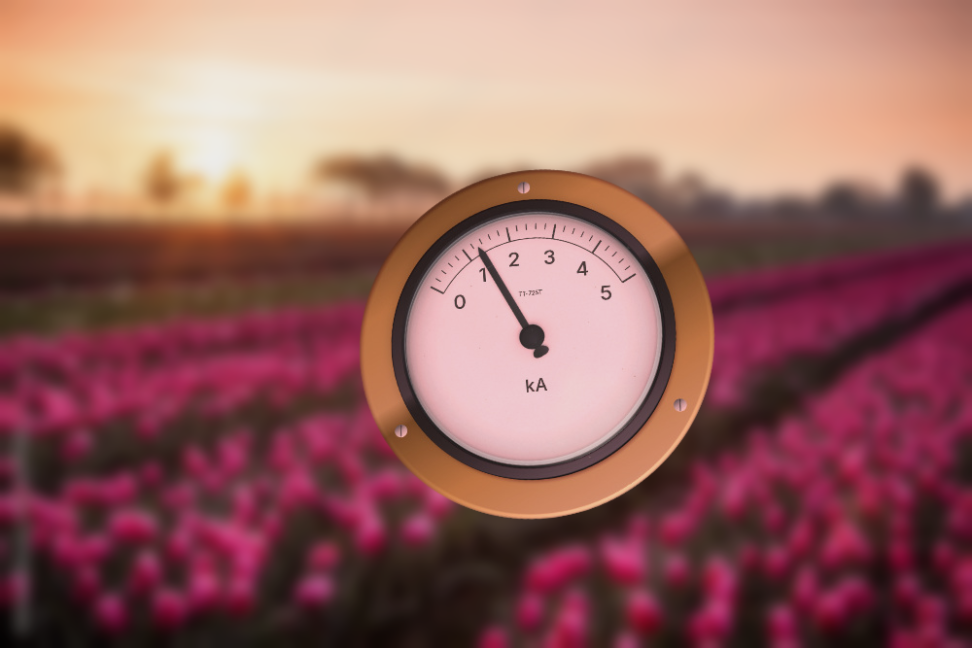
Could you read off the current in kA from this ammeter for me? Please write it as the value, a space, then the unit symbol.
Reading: 1.3 kA
